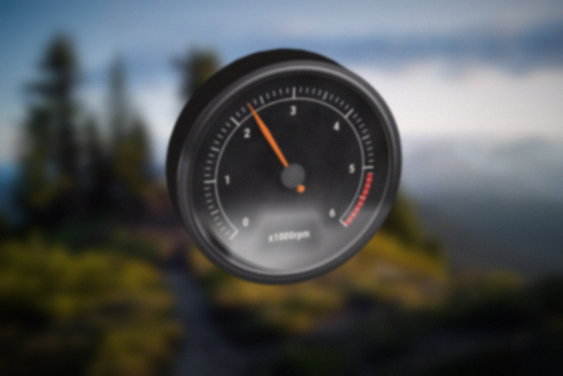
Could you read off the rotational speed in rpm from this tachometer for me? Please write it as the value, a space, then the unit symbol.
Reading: 2300 rpm
